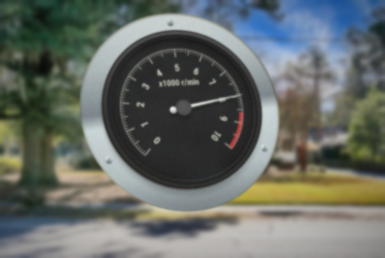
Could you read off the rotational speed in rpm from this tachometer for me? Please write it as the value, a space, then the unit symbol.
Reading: 8000 rpm
